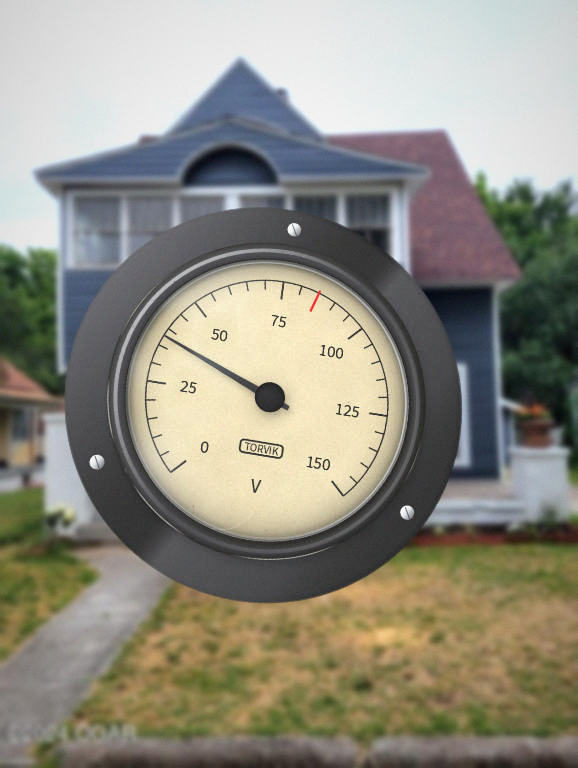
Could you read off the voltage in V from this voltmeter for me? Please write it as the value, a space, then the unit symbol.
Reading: 37.5 V
